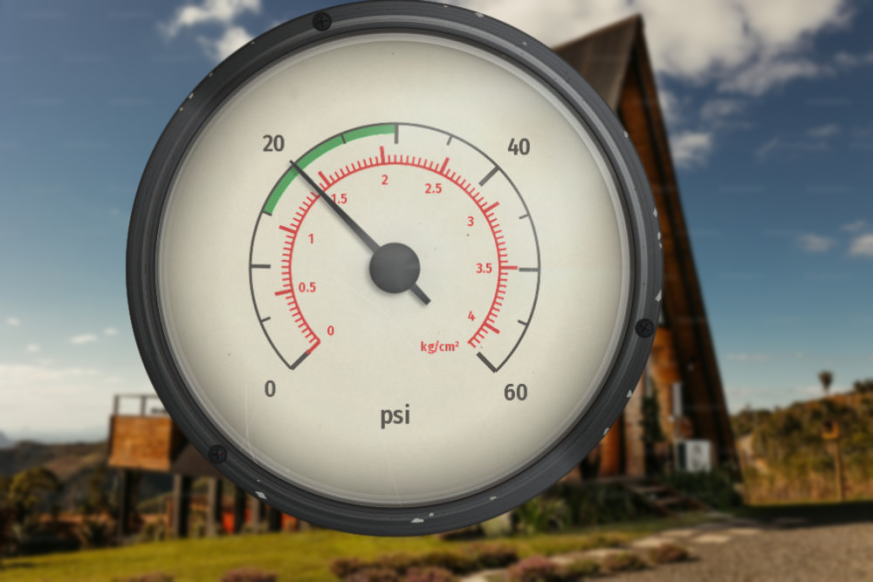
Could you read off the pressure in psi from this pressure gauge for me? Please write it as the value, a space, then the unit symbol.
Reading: 20 psi
